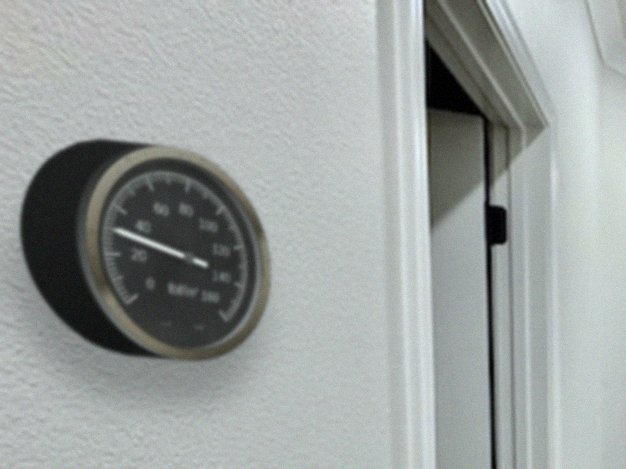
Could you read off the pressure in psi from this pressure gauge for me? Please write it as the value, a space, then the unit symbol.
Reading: 30 psi
